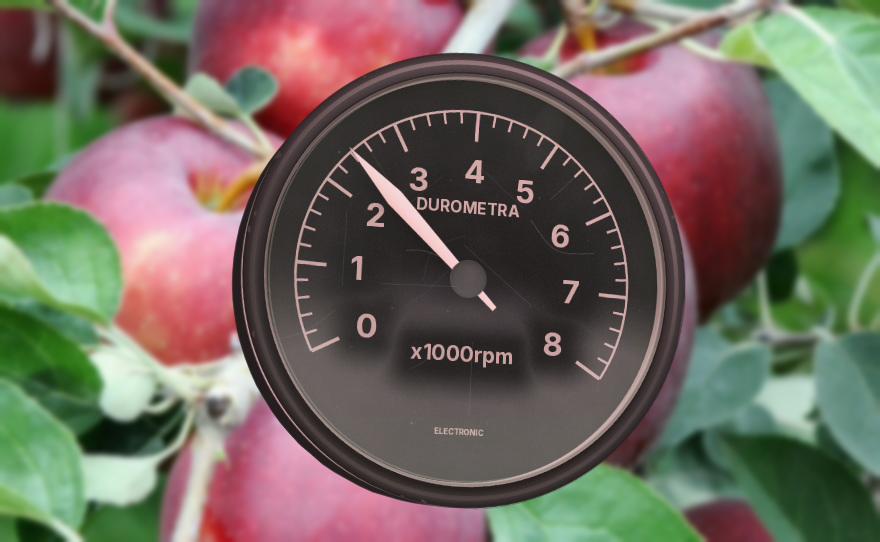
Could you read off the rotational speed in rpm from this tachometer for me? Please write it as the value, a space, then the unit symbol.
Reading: 2400 rpm
